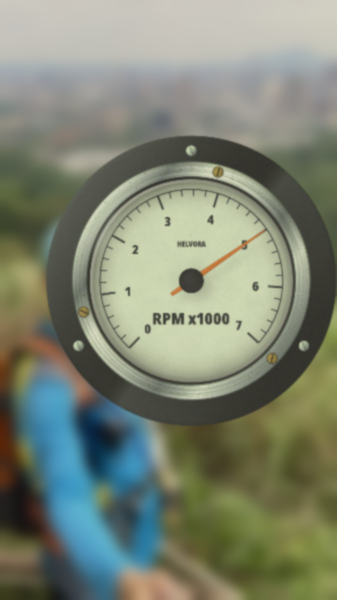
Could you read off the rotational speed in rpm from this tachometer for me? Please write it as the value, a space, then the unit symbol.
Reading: 5000 rpm
